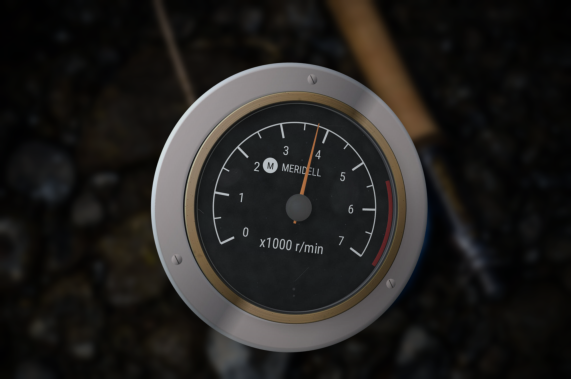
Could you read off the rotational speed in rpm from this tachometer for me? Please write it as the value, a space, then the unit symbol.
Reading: 3750 rpm
